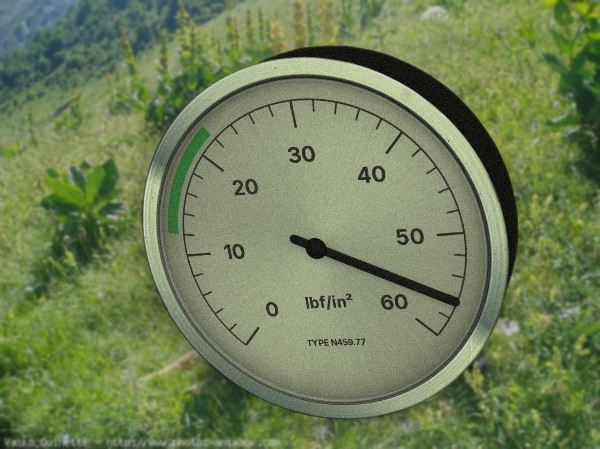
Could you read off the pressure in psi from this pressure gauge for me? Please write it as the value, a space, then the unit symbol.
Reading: 56 psi
